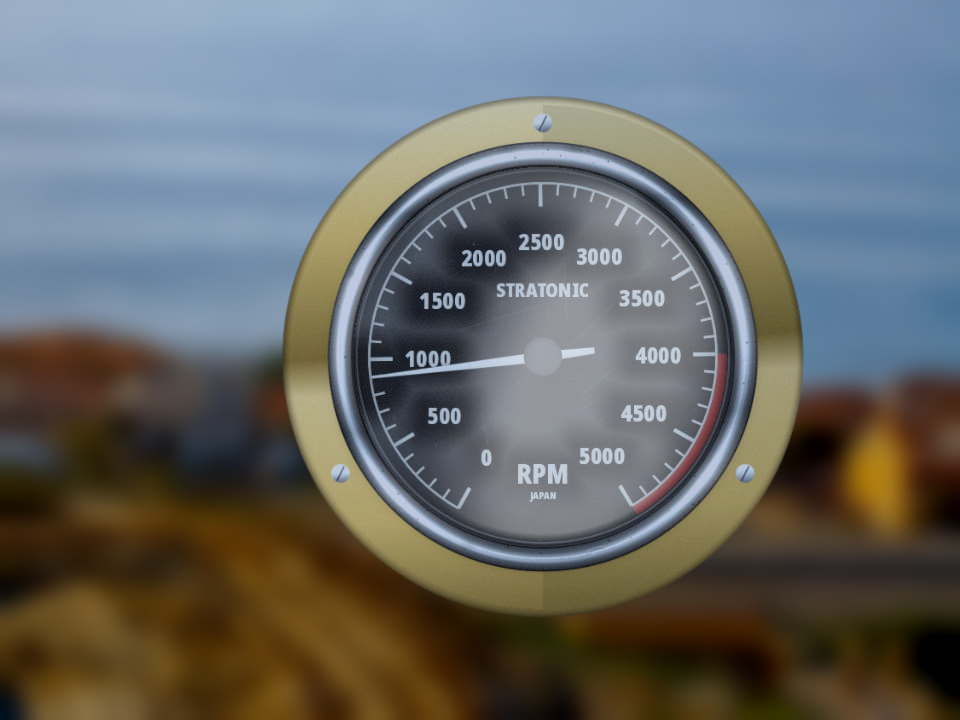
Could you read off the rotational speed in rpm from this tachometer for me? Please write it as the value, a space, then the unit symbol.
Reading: 900 rpm
